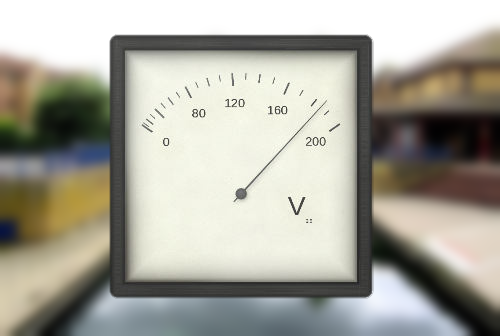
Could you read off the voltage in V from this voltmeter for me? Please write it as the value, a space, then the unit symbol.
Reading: 185 V
